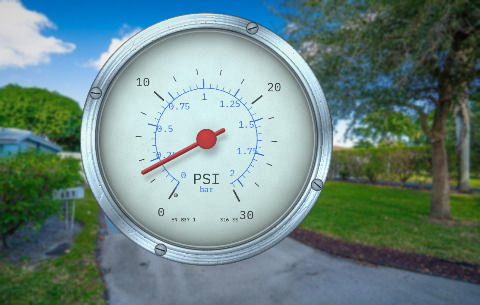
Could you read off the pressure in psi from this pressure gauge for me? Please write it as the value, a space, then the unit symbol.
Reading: 3 psi
